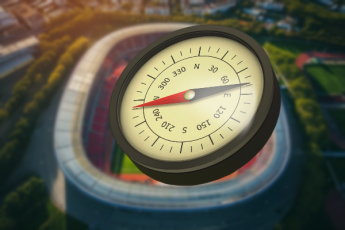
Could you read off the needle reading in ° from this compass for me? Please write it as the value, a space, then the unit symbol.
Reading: 260 °
